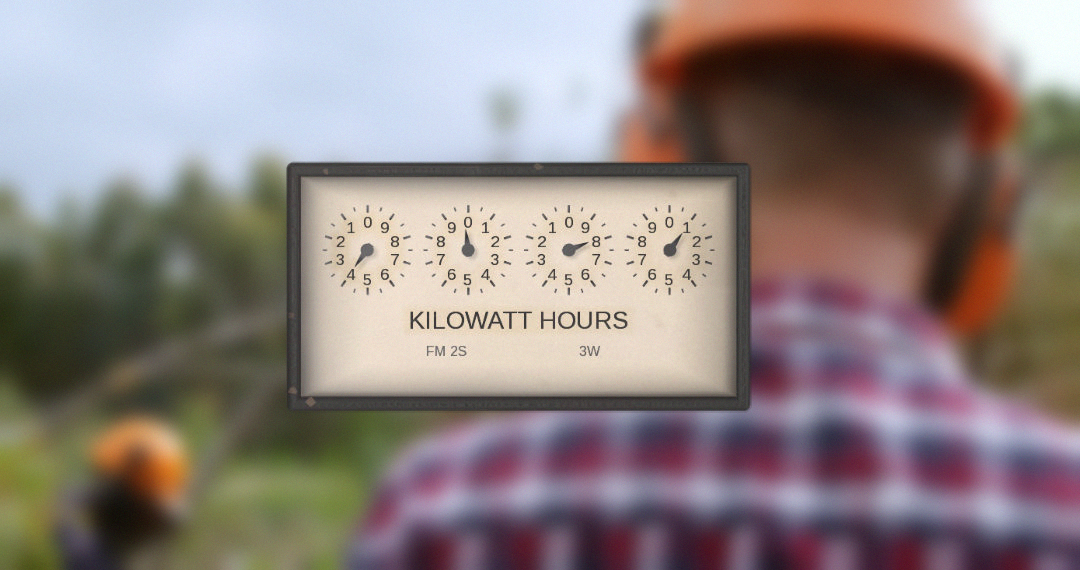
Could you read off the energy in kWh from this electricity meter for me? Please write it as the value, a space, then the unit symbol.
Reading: 3981 kWh
